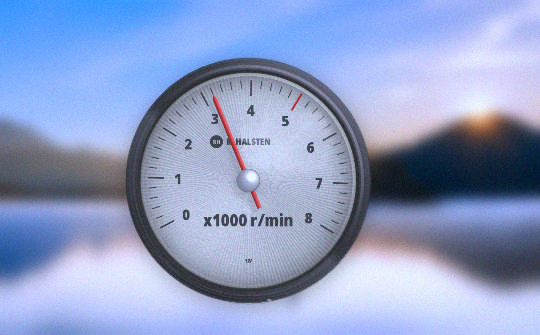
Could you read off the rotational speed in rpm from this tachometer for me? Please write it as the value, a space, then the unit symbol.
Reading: 3200 rpm
